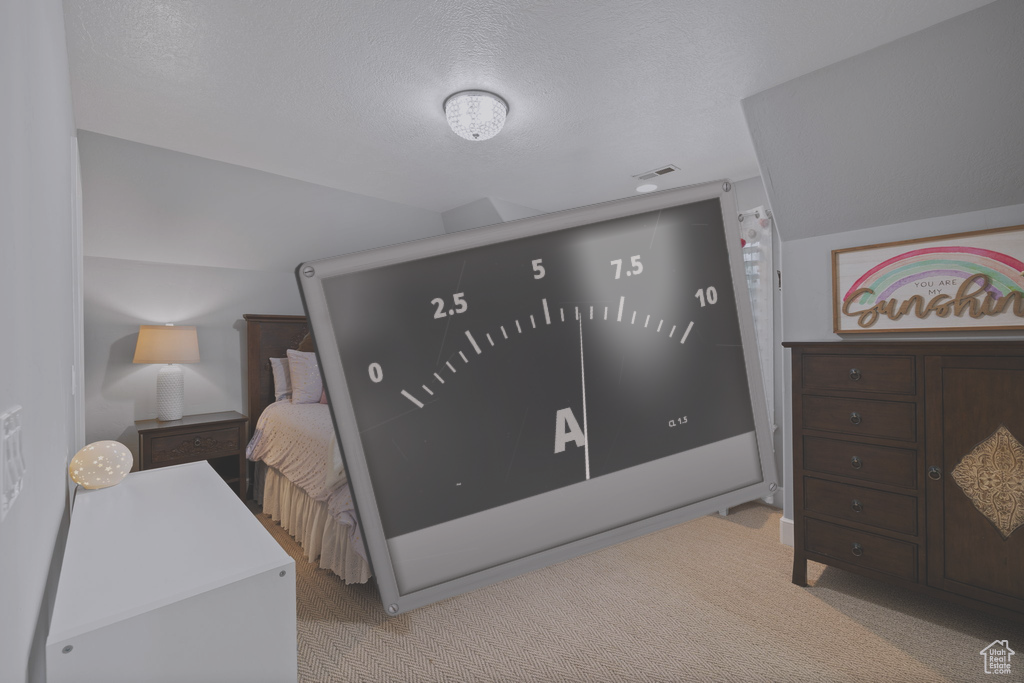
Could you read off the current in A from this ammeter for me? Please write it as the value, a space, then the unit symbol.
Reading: 6 A
